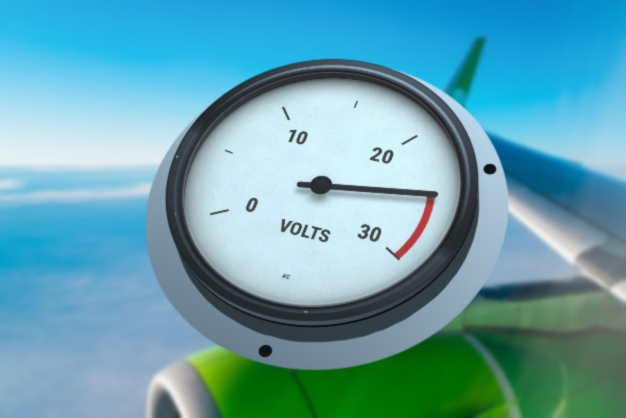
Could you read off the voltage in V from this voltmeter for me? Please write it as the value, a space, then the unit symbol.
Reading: 25 V
